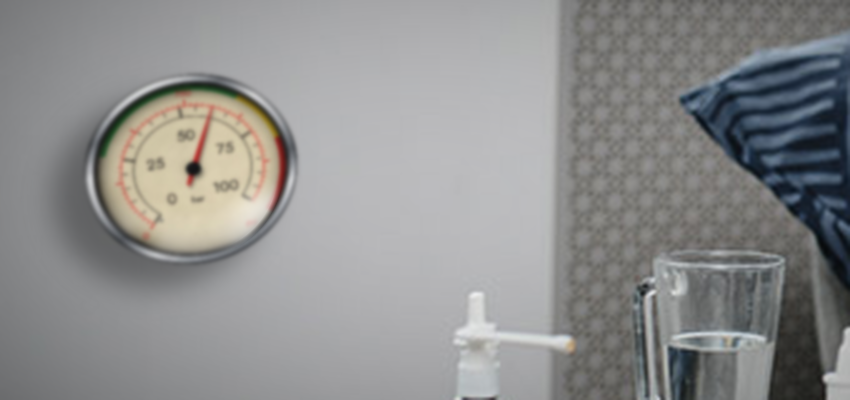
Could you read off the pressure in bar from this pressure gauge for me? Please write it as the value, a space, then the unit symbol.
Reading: 60 bar
